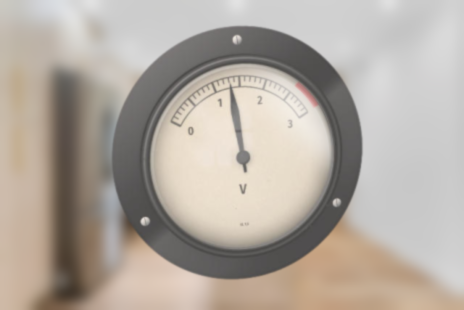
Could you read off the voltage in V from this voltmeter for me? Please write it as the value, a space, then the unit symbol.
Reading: 1.3 V
